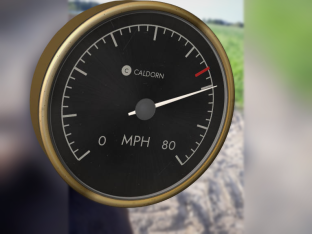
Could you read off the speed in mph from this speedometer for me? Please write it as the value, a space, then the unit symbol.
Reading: 60 mph
